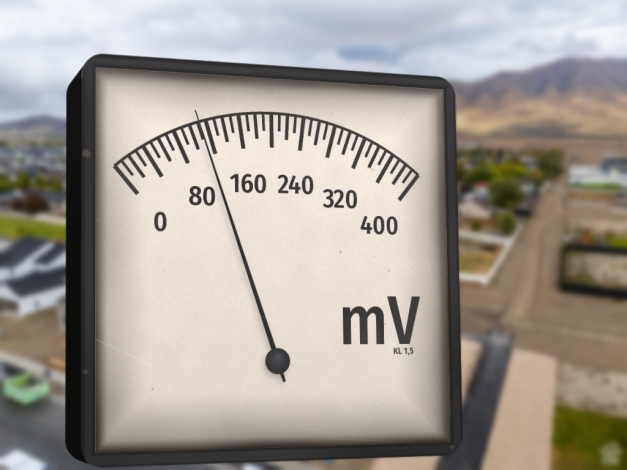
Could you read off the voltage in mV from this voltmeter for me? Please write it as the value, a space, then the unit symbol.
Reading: 110 mV
